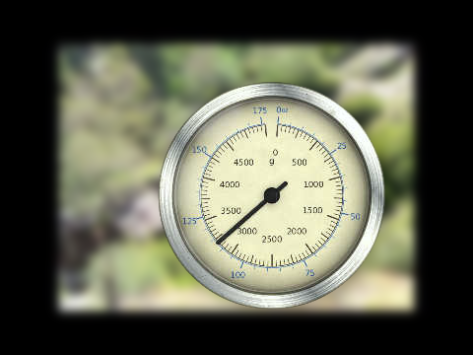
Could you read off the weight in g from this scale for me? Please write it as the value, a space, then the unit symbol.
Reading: 3200 g
